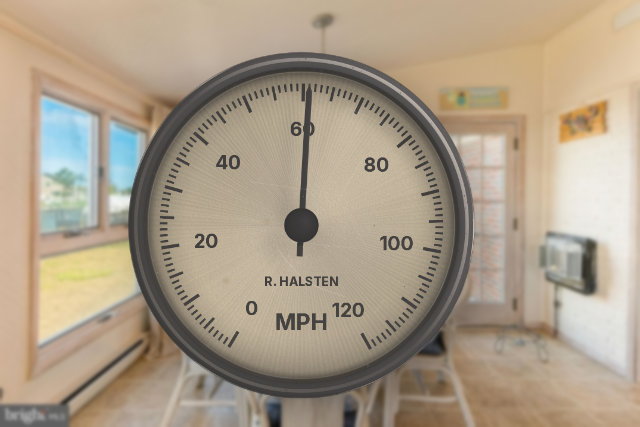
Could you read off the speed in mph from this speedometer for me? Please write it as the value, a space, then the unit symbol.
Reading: 61 mph
